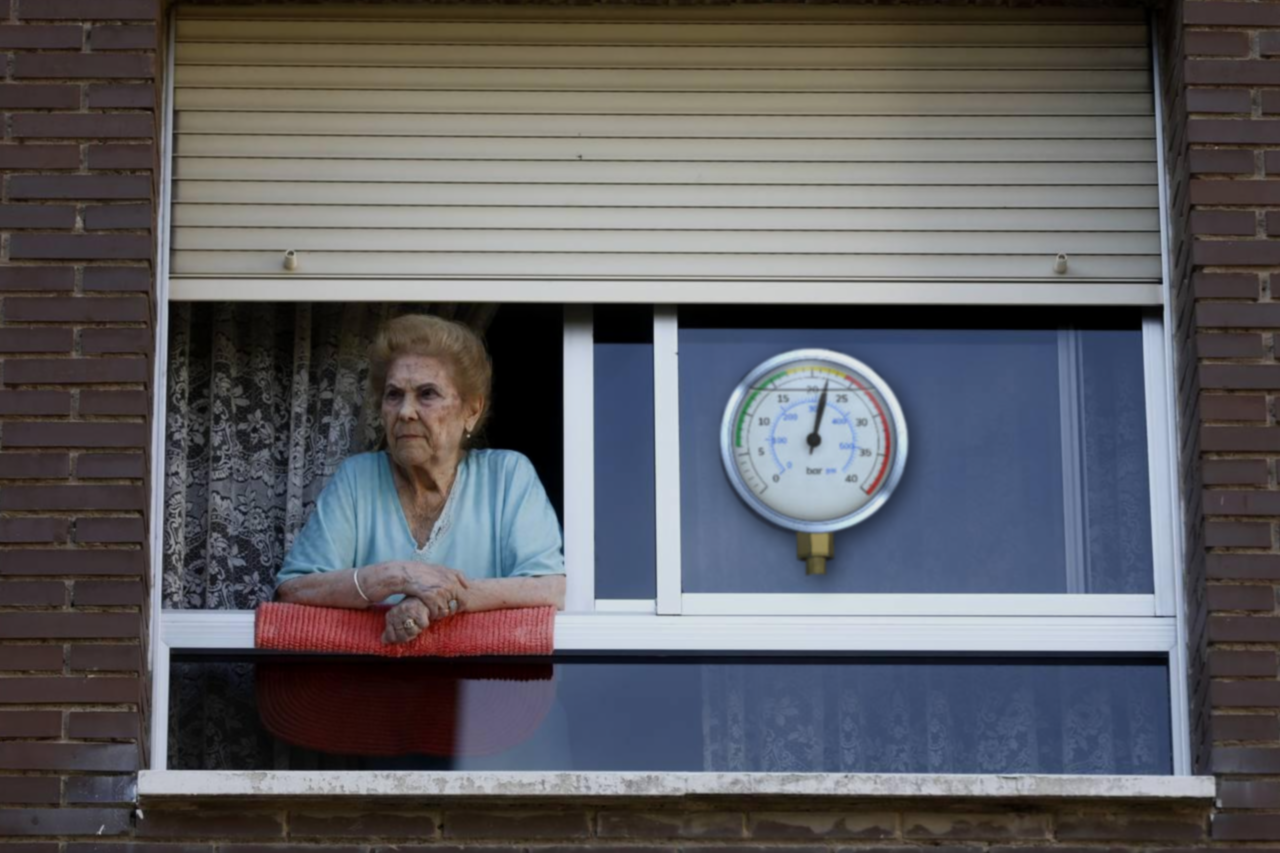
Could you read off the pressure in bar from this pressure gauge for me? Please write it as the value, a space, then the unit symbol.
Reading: 22 bar
